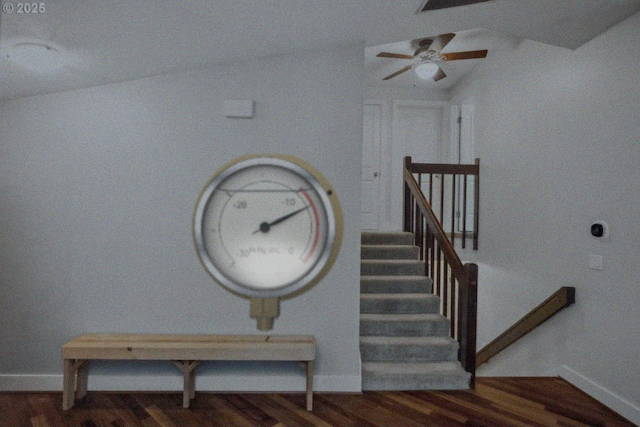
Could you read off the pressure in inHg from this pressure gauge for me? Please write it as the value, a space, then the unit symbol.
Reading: -7.5 inHg
